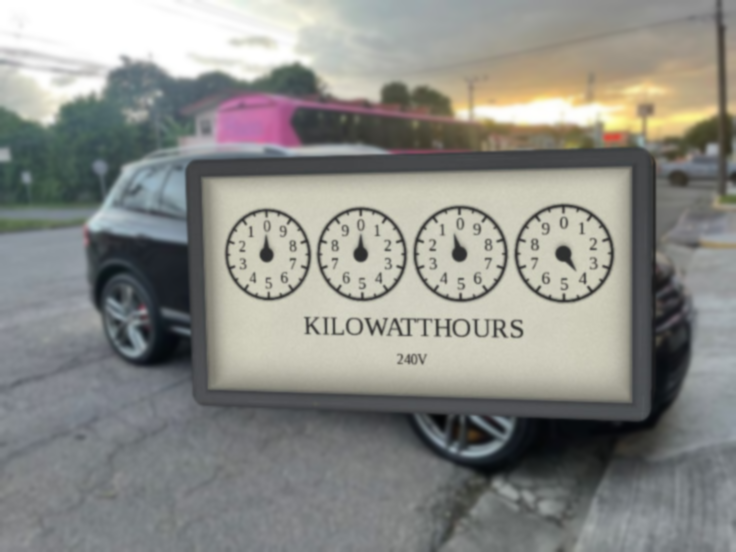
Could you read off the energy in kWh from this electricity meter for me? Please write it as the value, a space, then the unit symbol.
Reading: 4 kWh
